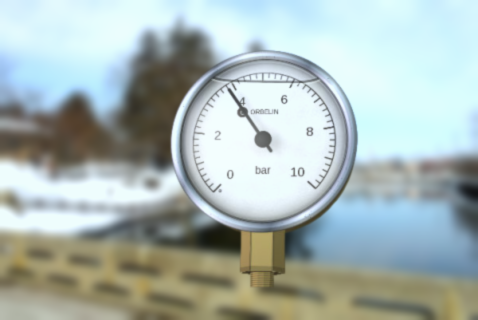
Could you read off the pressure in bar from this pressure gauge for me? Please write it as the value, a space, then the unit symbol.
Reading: 3.8 bar
